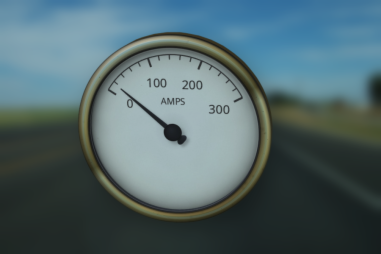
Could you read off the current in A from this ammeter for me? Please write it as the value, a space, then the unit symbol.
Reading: 20 A
